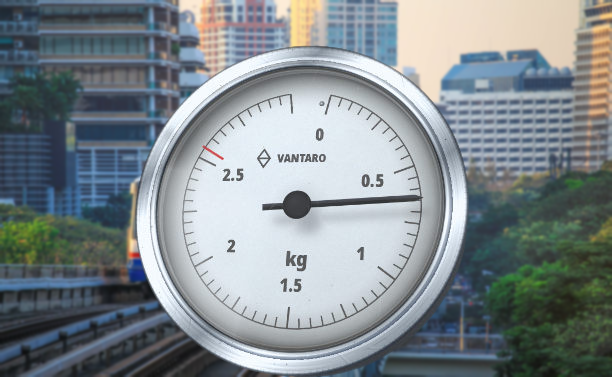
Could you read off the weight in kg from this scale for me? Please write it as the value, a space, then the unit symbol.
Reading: 0.65 kg
